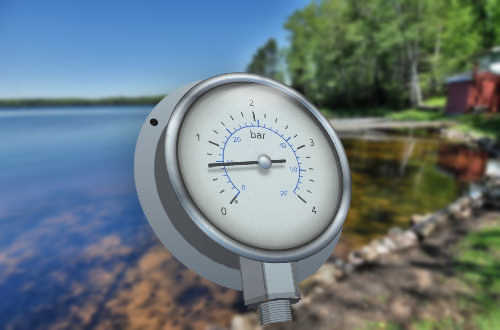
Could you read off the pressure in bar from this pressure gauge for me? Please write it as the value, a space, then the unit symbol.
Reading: 0.6 bar
